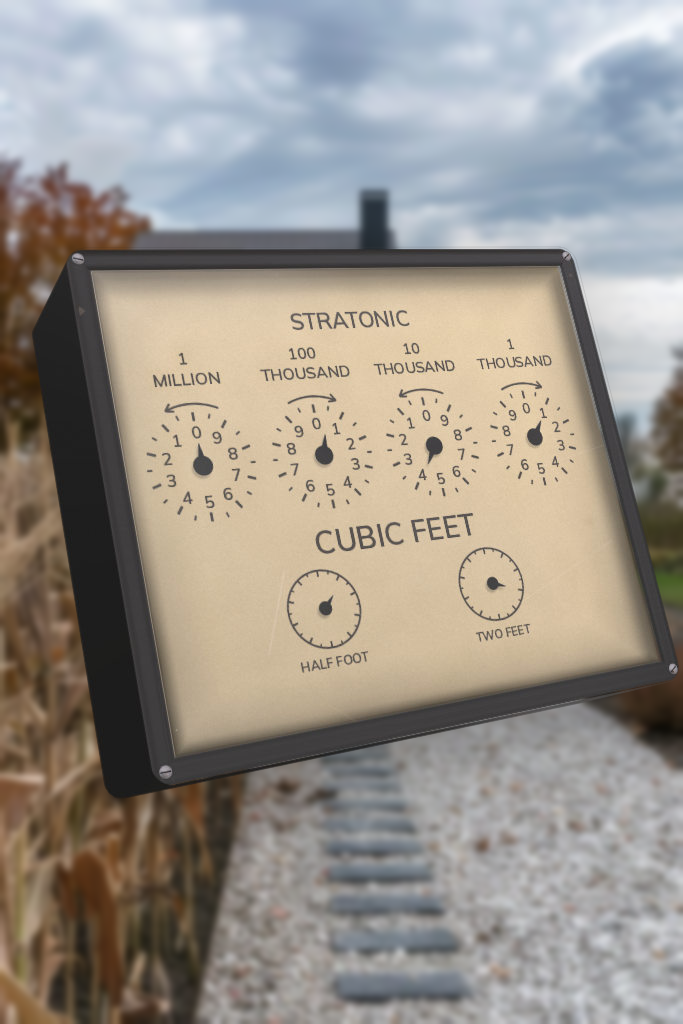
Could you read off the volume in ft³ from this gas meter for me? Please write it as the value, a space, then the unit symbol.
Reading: 4100 ft³
